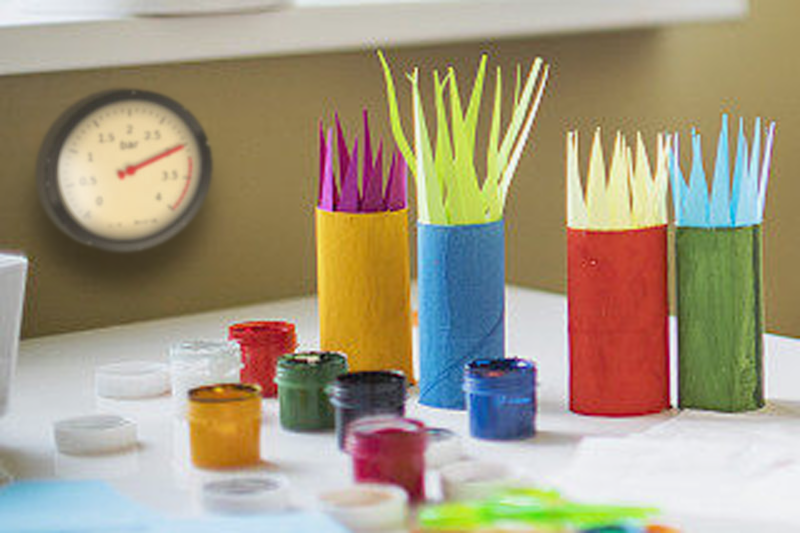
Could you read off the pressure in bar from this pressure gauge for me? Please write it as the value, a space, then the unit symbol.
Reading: 3 bar
